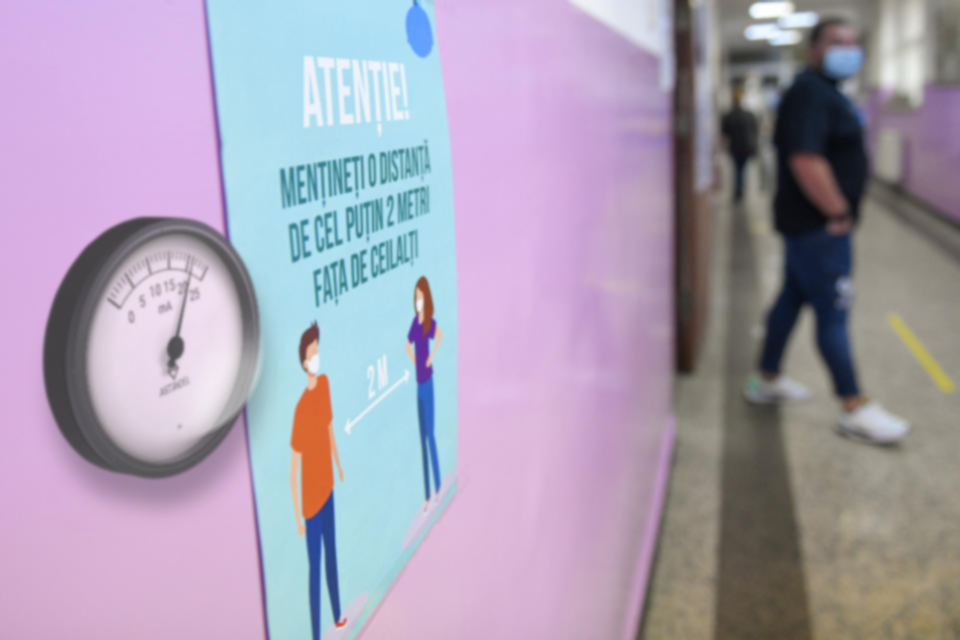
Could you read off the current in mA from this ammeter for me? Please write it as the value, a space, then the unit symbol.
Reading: 20 mA
